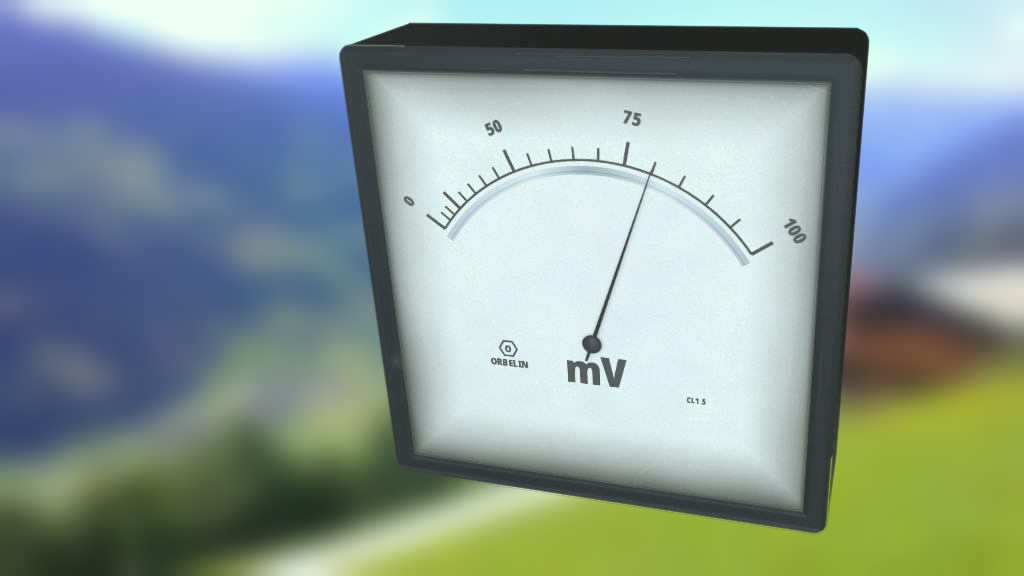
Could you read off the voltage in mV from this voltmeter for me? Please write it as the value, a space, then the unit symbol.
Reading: 80 mV
